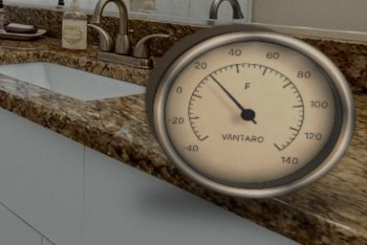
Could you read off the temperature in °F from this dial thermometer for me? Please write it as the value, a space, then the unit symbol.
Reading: 20 °F
